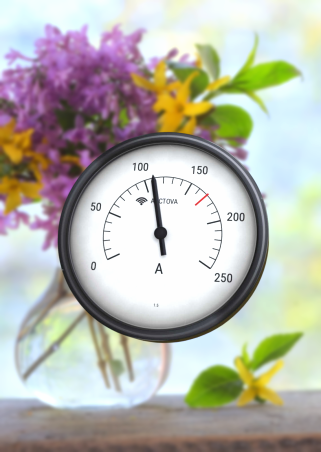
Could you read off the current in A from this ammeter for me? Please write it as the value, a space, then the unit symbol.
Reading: 110 A
